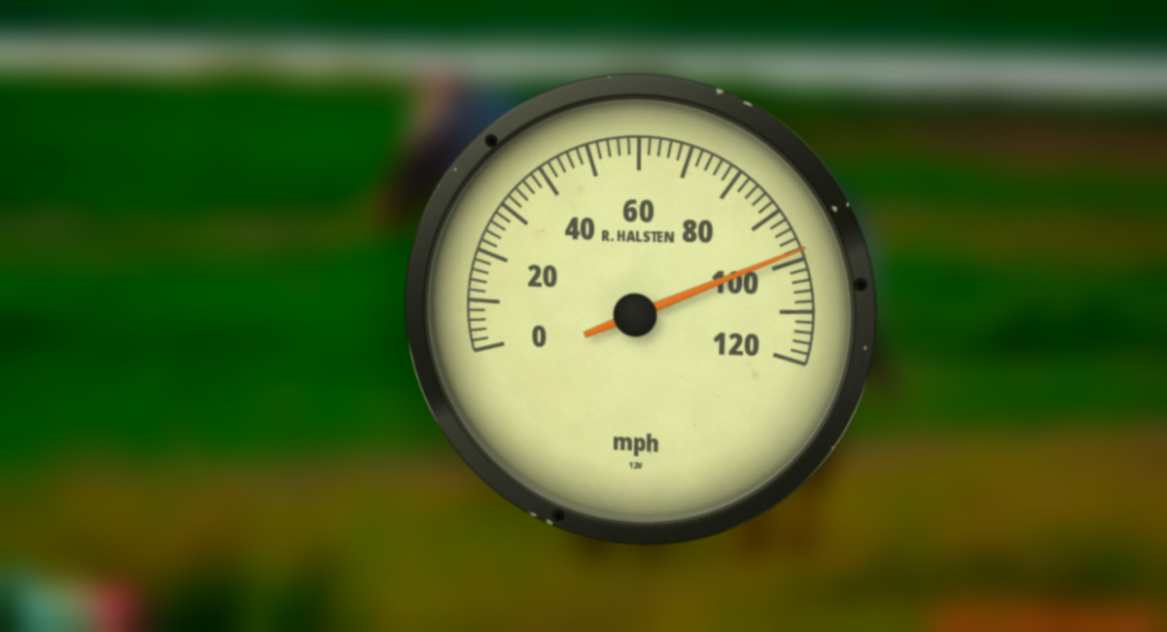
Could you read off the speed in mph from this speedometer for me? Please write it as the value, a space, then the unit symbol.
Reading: 98 mph
